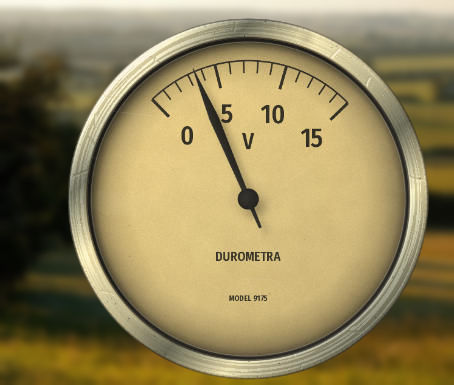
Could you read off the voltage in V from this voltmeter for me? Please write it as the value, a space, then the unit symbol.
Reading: 3.5 V
